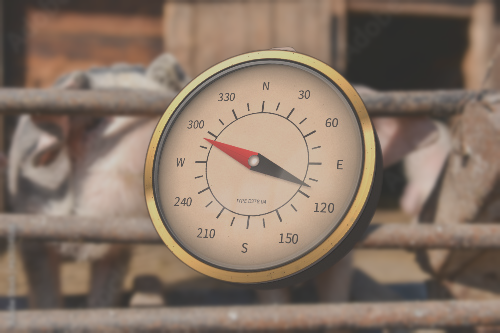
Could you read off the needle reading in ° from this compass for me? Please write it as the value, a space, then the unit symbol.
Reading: 292.5 °
